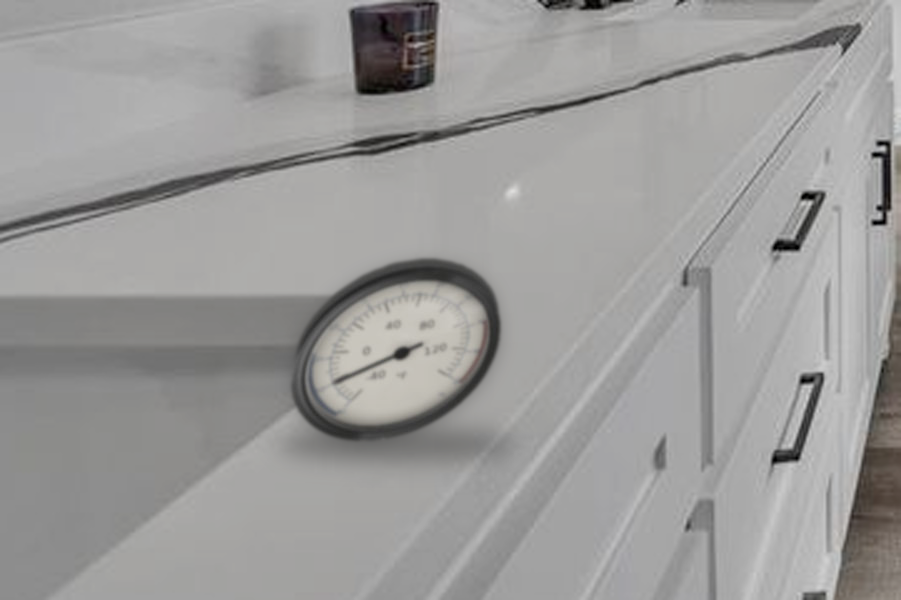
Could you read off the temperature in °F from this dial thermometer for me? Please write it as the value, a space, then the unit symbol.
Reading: -20 °F
